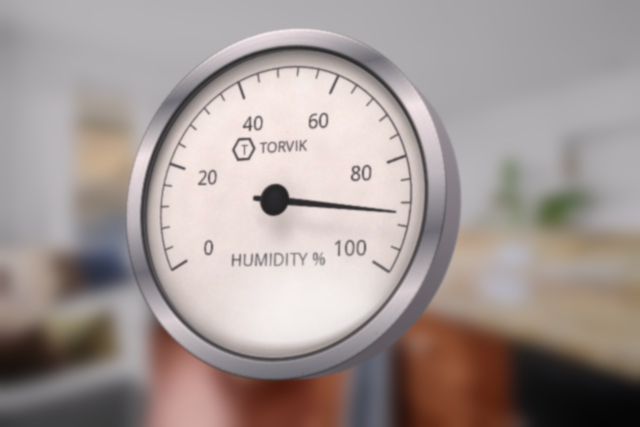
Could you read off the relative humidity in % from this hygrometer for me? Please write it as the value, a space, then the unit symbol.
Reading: 90 %
